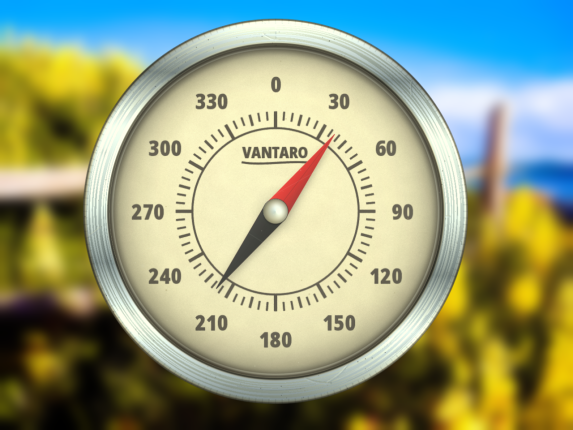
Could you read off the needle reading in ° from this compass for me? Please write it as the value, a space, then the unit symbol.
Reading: 37.5 °
